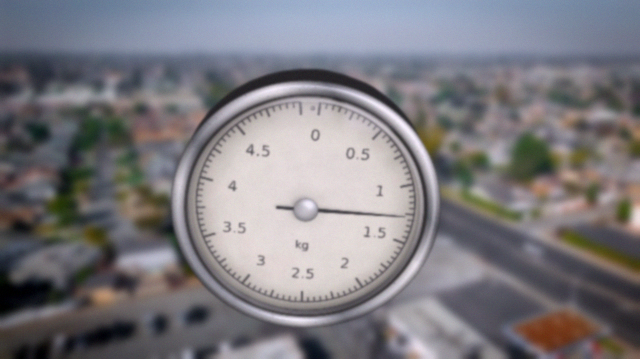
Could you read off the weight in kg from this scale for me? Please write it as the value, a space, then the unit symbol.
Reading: 1.25 kg
